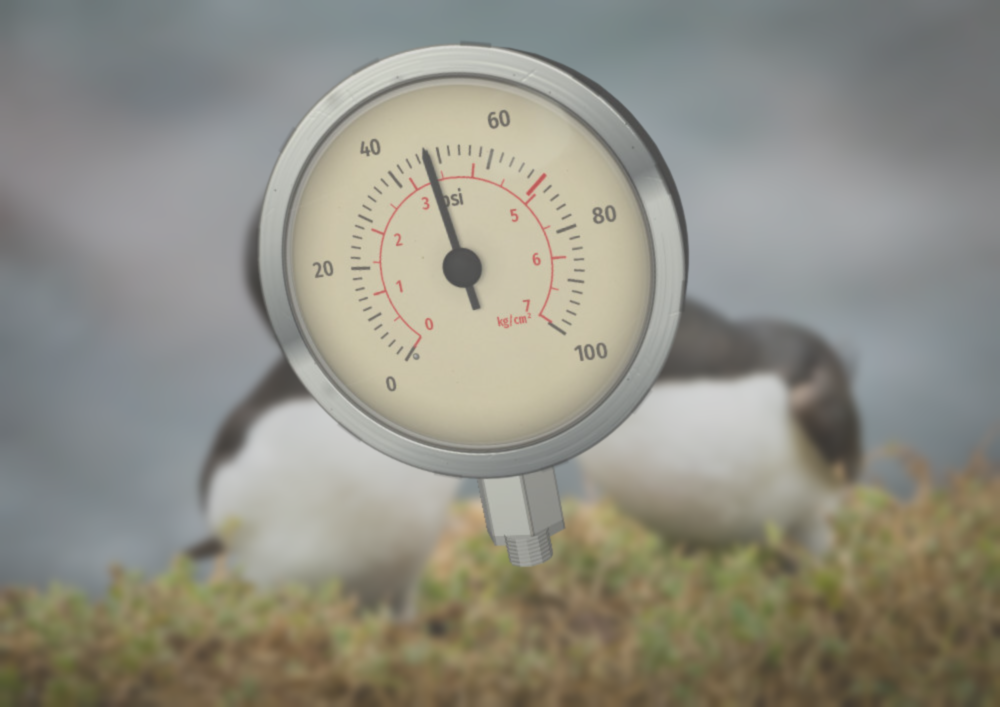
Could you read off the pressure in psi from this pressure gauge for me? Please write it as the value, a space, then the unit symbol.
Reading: 48 psi
